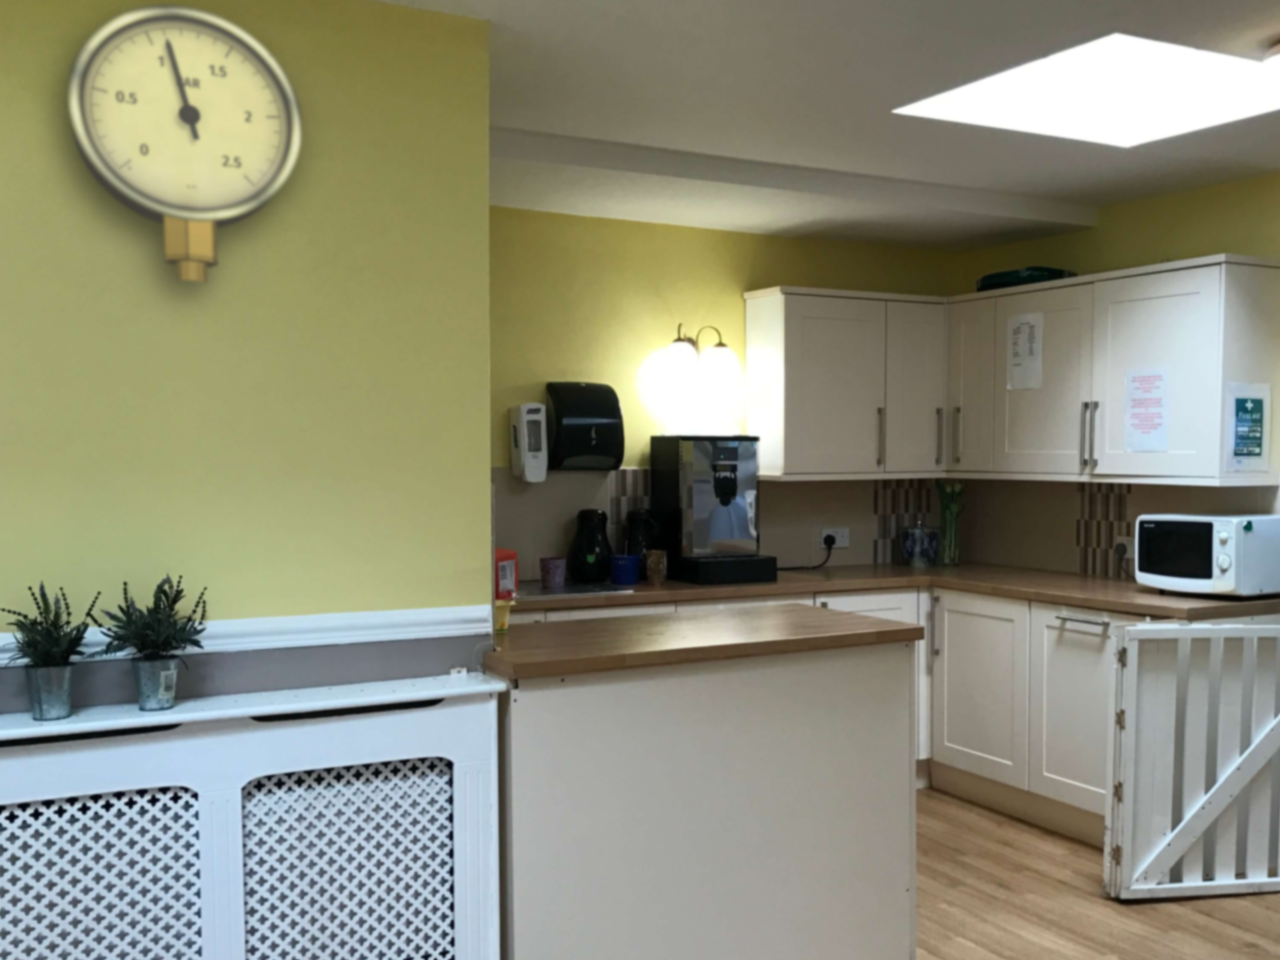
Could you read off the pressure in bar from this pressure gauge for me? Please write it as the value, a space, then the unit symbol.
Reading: 1.1 bar
